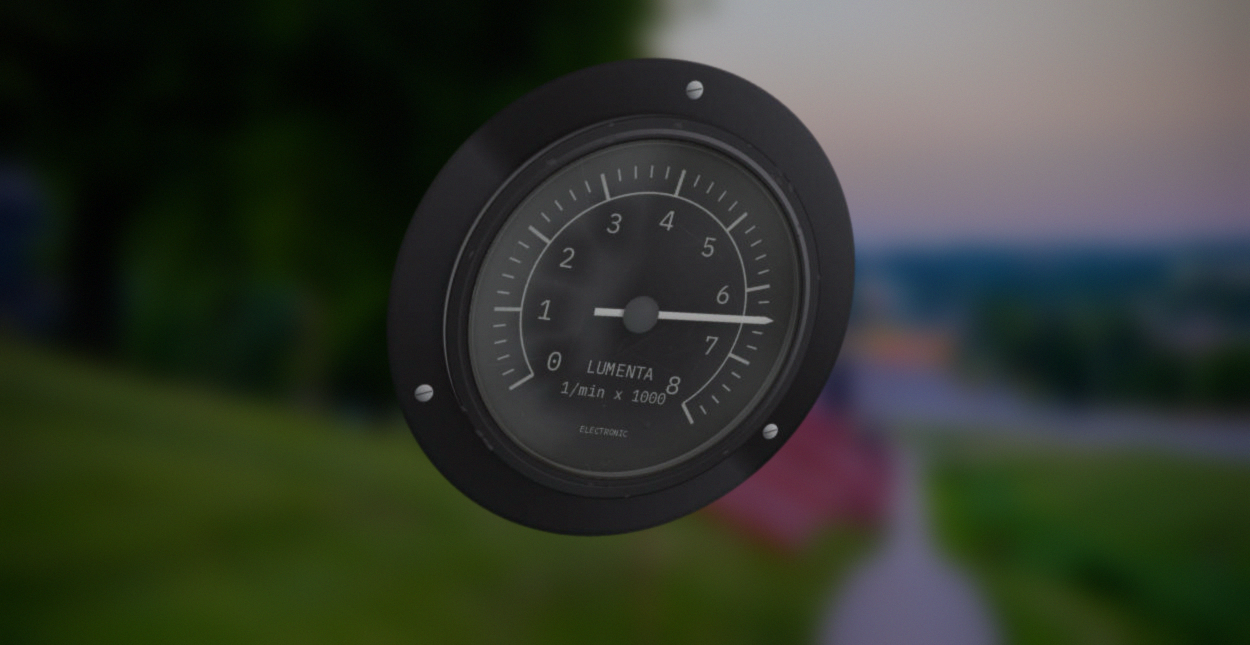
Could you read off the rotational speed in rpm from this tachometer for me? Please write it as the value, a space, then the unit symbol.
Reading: 6400 rpm
